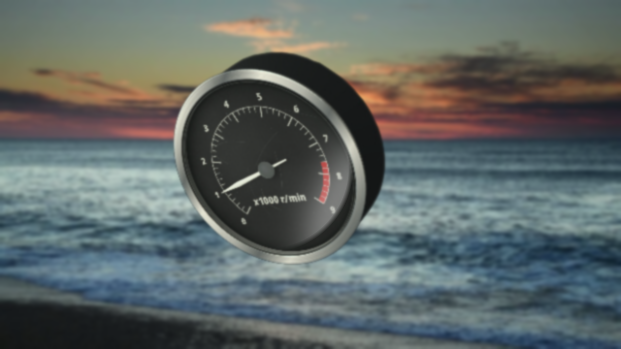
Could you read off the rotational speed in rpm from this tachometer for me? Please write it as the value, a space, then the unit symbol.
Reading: 1000 rpm
